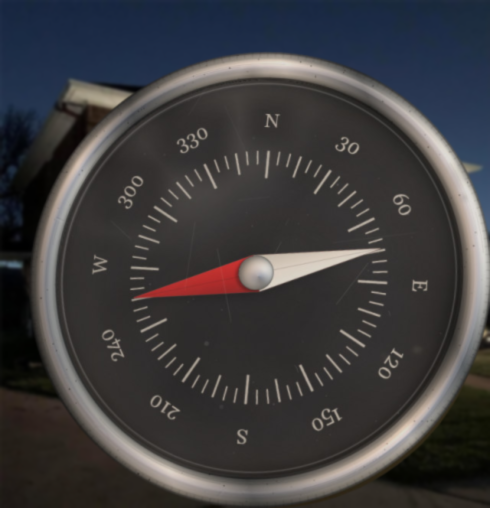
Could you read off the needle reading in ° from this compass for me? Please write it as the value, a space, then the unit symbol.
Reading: 255 °
